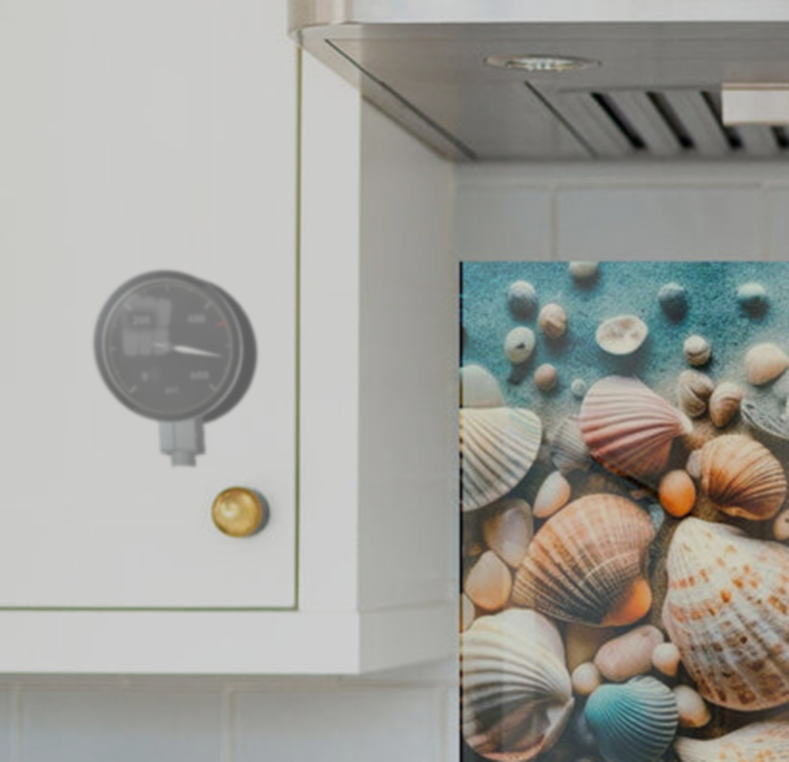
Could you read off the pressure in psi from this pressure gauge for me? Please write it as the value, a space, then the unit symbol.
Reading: 525 psi
